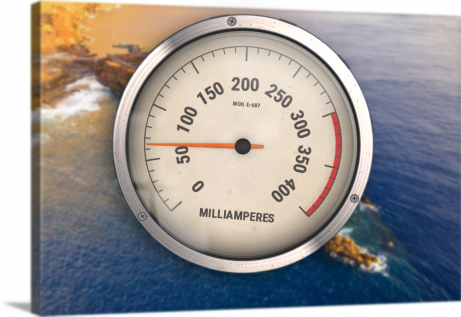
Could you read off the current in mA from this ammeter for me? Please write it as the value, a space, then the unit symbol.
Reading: 65 mA
